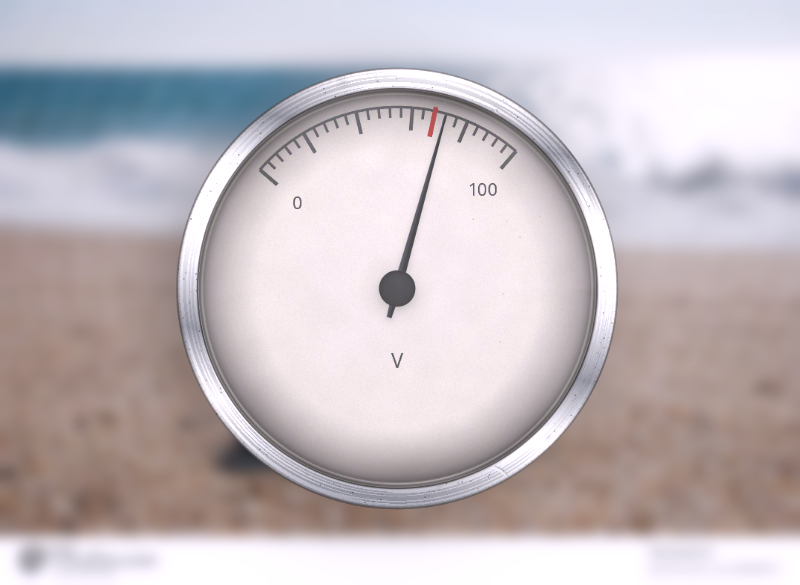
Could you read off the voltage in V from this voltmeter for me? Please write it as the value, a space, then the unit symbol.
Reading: 72 V
